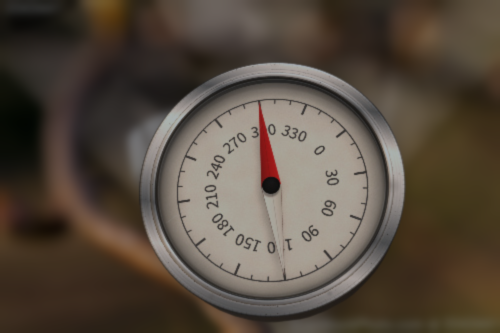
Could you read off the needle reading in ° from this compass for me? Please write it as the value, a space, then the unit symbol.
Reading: 300 °
